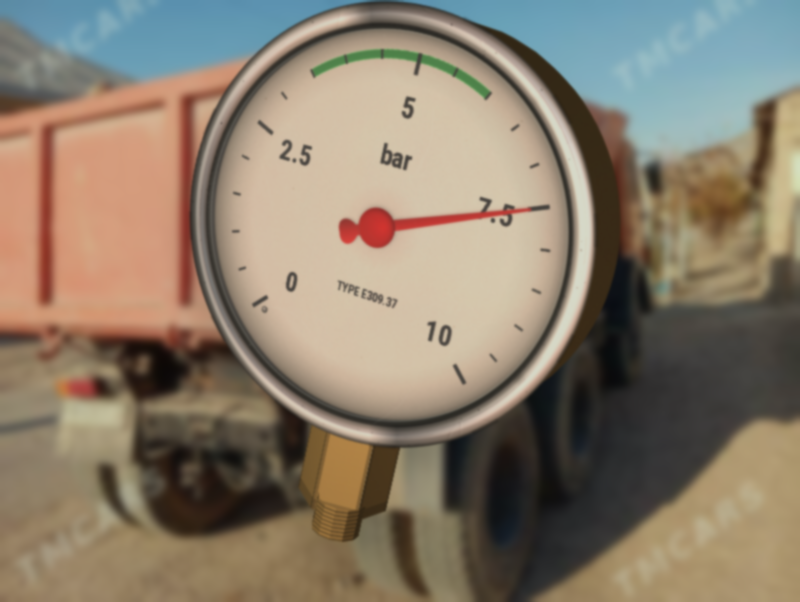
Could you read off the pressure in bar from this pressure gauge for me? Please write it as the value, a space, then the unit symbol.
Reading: 7.5 bar
